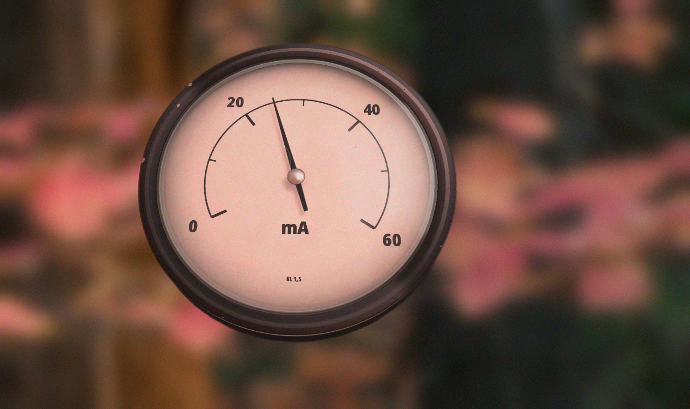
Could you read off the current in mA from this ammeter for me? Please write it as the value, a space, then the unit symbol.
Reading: 25 mA
